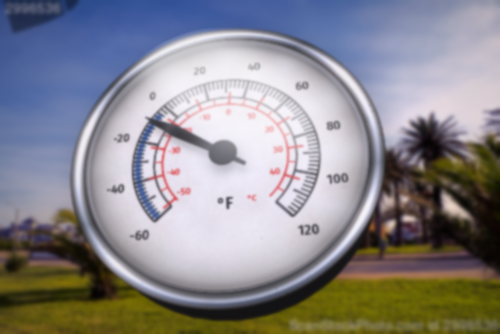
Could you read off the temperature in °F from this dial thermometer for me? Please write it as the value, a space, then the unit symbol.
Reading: -10 °F
